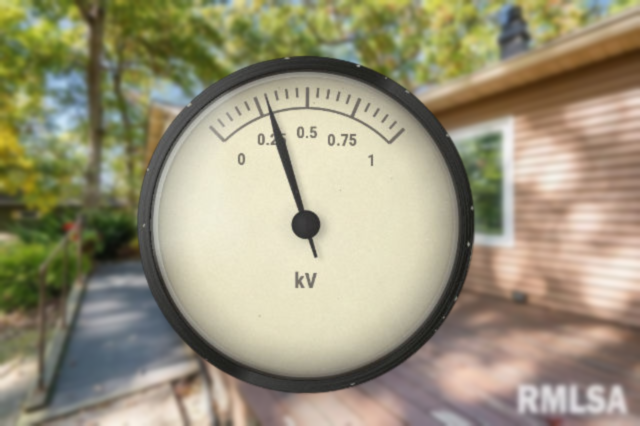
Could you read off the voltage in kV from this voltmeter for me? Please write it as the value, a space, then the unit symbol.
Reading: 0.3 kV
